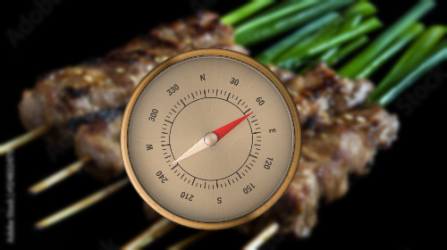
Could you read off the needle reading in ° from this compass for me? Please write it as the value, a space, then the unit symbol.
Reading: 65 °
